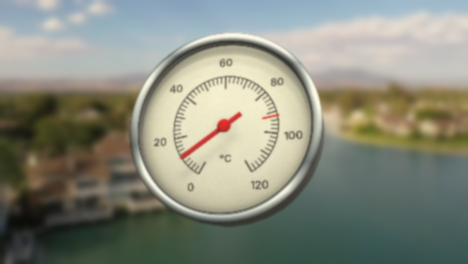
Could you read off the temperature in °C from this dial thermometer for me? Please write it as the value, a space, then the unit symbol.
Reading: 10 °C
